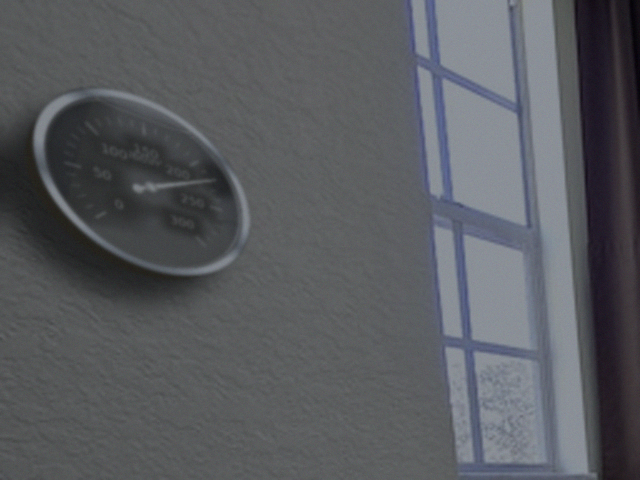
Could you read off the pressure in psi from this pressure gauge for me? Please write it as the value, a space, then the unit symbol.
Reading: 220 psi
